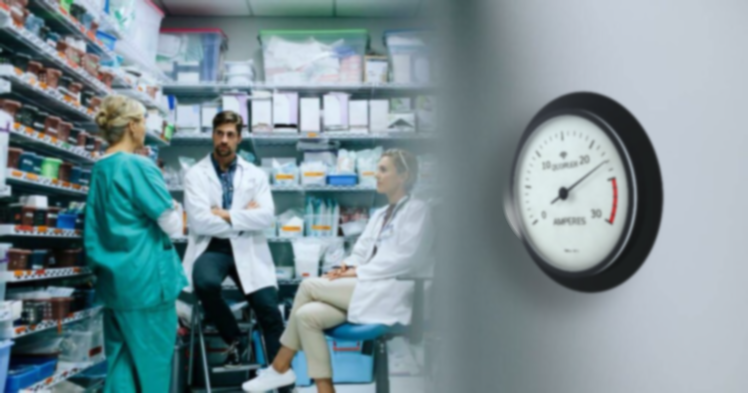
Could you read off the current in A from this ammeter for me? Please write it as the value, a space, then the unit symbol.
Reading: 23 A
